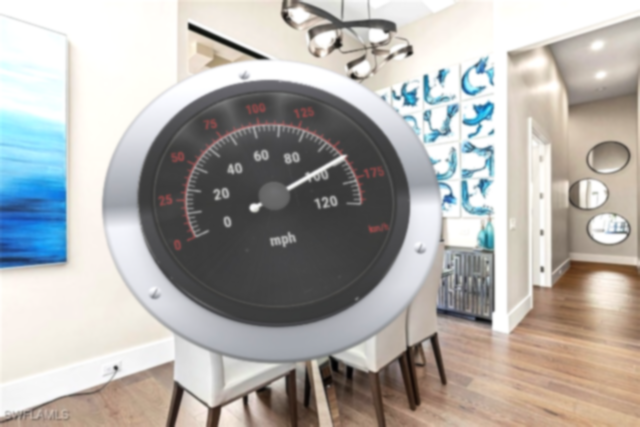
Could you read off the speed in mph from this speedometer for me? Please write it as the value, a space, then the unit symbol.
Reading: 100 mph
